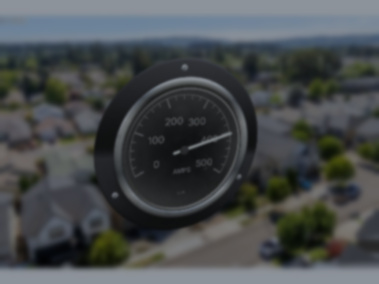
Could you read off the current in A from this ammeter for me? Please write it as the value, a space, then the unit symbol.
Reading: 400 A
